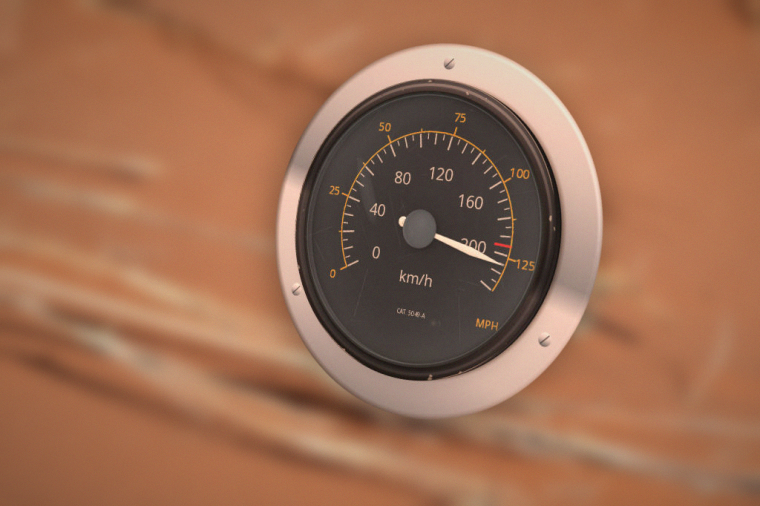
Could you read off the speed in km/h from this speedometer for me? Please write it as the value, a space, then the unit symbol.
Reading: 205 km/h
